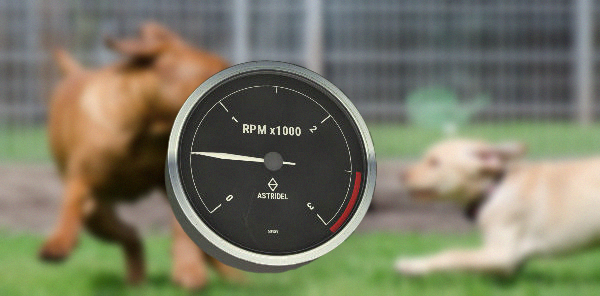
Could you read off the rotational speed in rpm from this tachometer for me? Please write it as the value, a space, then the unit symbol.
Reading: 500 rpm
